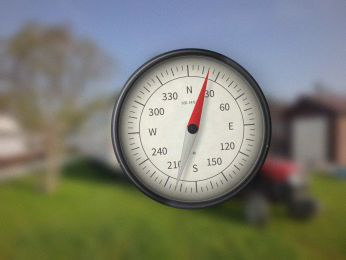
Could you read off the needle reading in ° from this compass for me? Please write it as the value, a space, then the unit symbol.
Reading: 20 °
